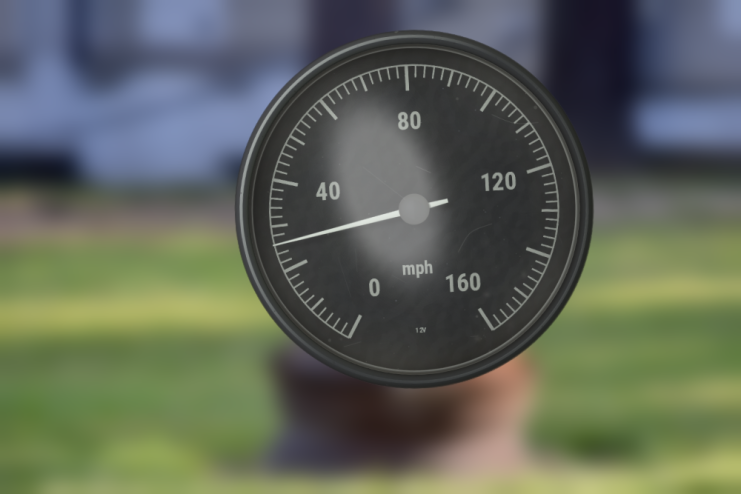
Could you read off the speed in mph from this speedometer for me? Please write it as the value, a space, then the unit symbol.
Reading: 26 mph
